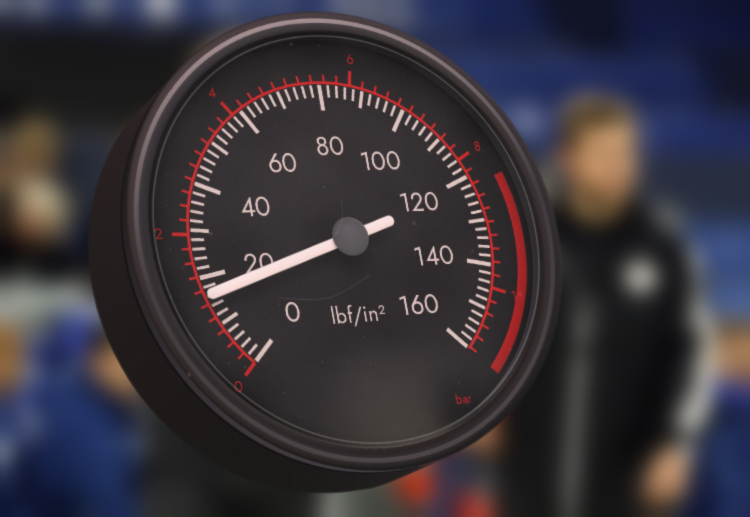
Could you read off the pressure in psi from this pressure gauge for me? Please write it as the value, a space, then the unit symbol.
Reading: 16 psi
